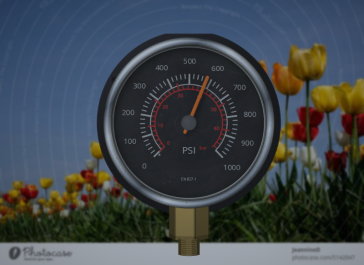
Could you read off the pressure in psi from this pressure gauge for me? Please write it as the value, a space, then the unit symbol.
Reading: 580 psi
